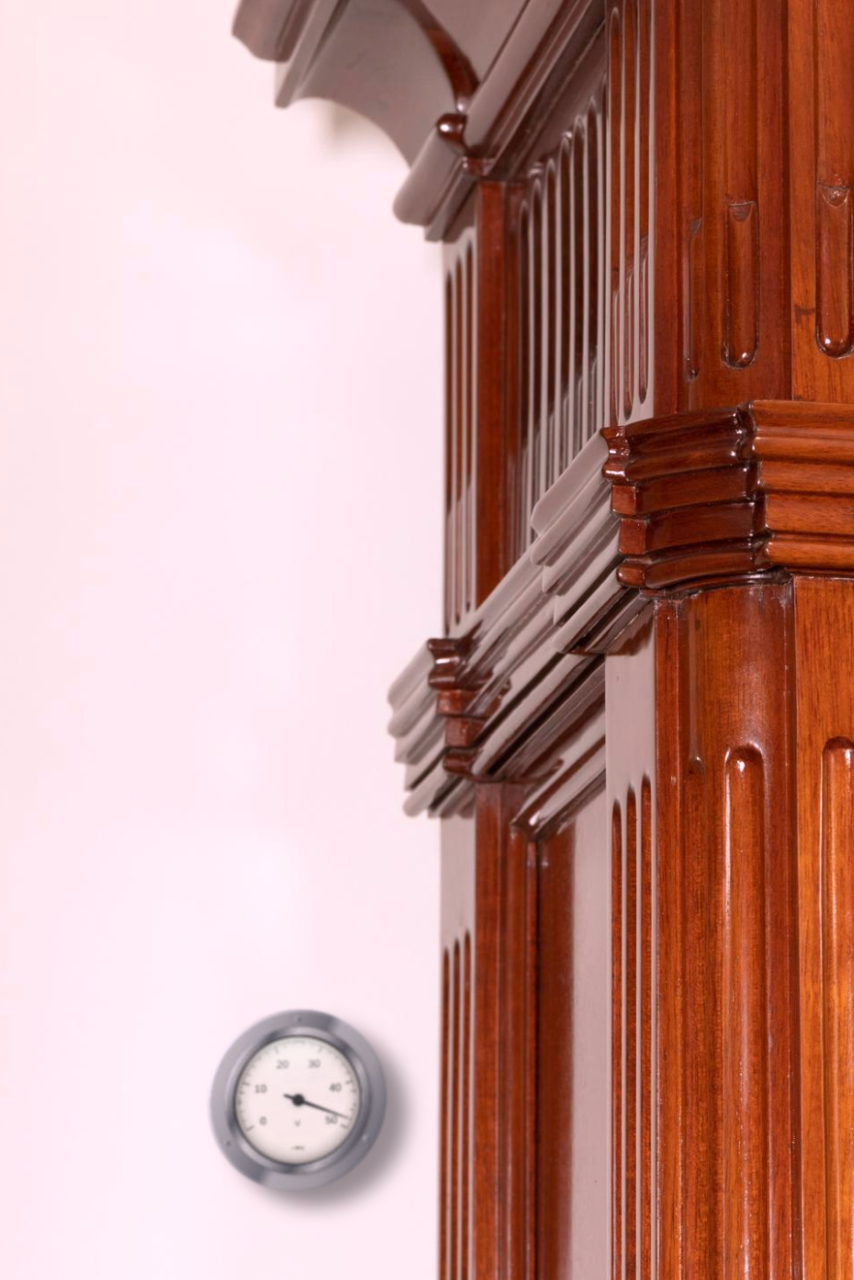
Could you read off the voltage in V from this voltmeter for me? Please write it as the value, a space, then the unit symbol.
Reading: 48 V
